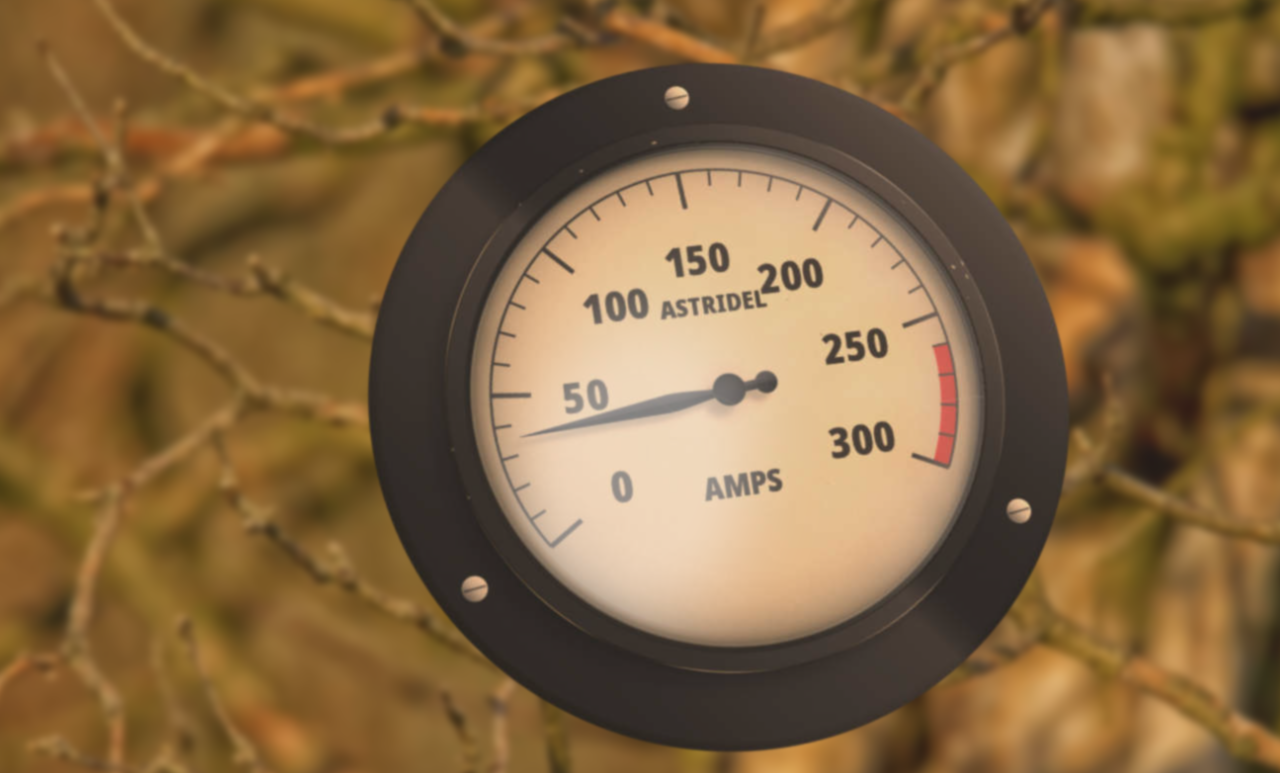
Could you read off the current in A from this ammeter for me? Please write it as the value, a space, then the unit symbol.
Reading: 35 A
